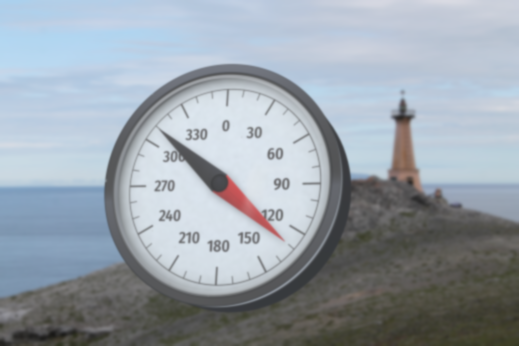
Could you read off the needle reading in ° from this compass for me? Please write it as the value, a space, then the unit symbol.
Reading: 130 °
